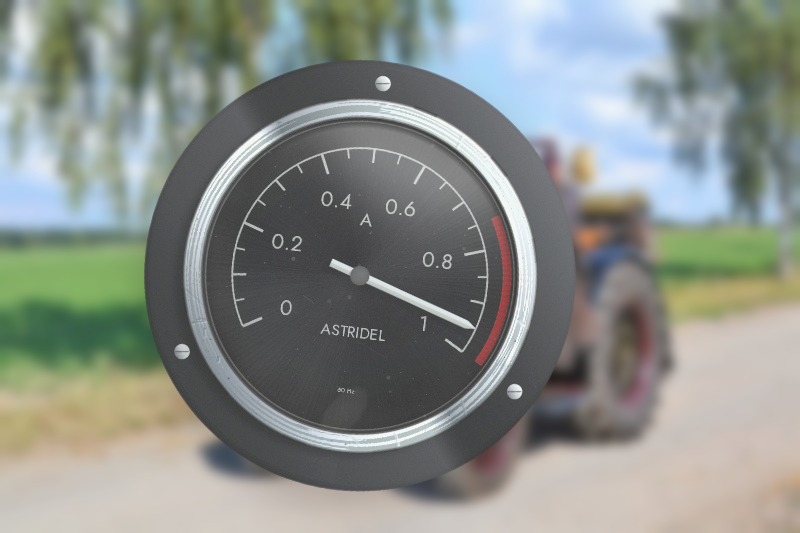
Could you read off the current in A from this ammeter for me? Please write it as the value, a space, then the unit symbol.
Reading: 0.95 A
